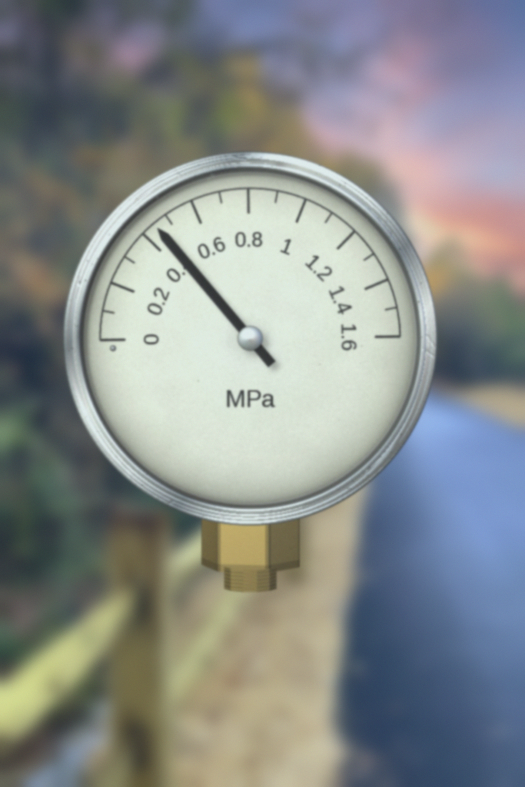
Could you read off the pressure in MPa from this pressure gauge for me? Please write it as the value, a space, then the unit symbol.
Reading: 0.45 MPa
